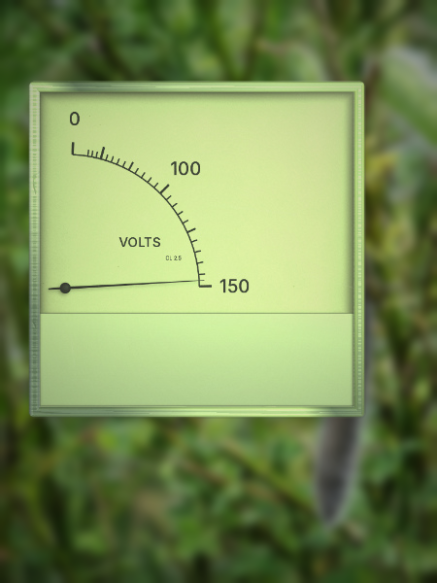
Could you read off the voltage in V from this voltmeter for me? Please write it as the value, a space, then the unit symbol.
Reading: 147.5 V
